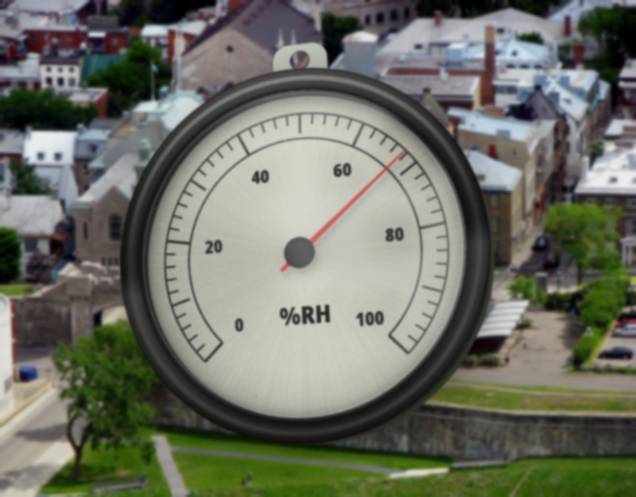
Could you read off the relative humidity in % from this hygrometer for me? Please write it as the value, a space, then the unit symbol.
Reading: 68 %
